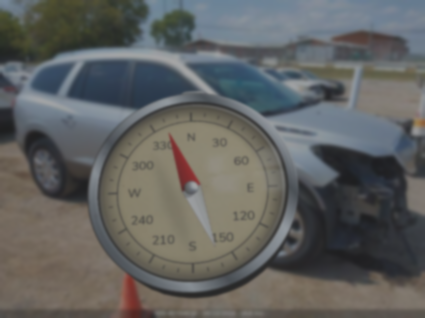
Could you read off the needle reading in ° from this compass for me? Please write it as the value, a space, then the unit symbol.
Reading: 340 °
